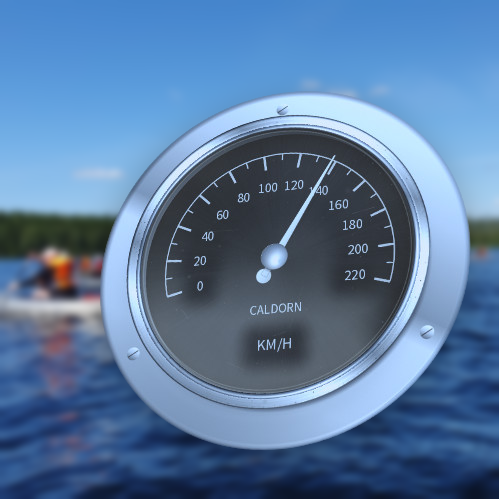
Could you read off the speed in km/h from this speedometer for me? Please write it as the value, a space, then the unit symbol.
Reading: 140 km/h
